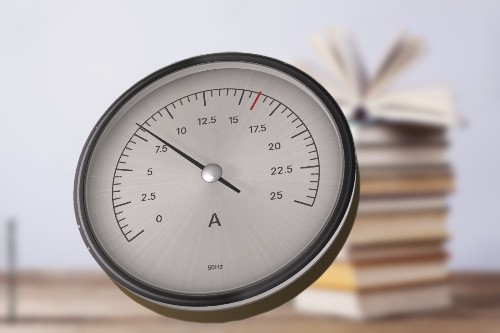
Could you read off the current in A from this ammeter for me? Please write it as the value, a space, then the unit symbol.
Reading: 8 A
